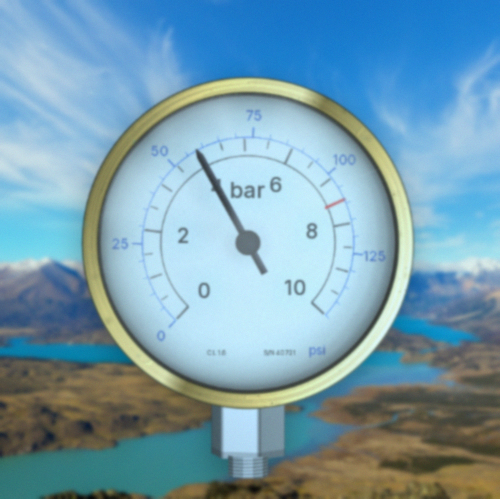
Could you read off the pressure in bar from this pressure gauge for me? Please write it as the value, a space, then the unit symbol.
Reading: 4 bar
